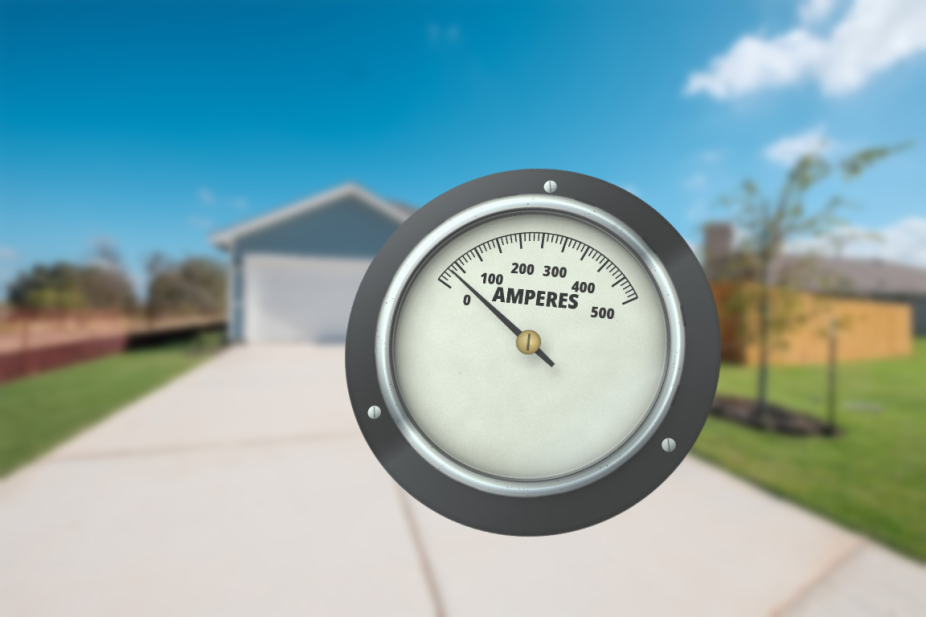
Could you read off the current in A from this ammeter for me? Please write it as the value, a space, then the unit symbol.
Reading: 30 A
